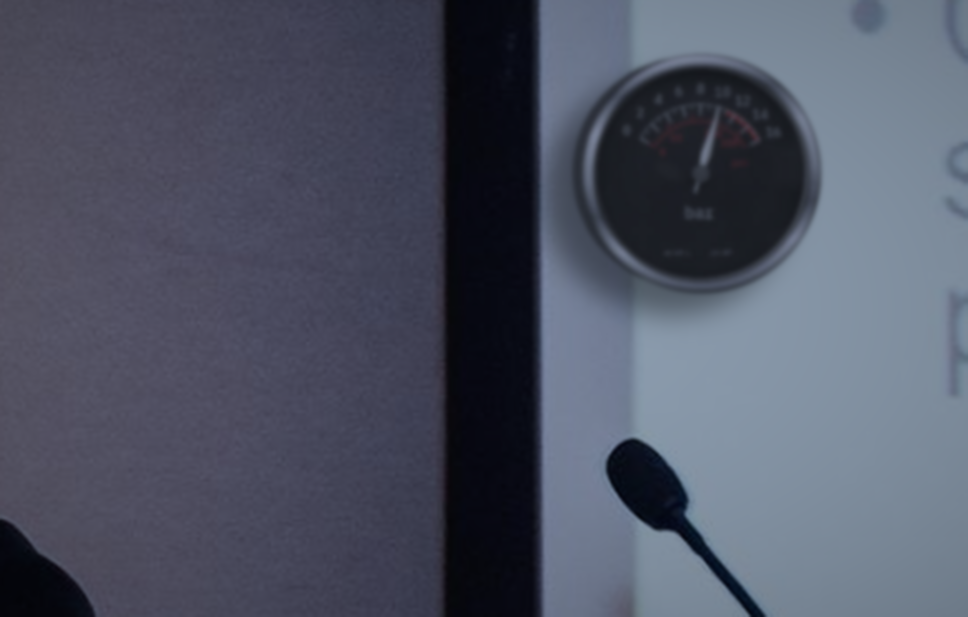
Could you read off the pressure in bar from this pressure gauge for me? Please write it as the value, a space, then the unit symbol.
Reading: 10 bar
